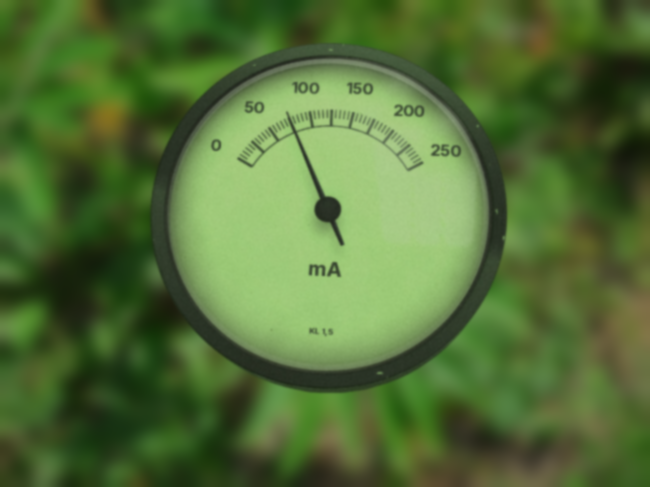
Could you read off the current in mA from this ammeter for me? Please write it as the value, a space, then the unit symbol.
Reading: 75 mA
